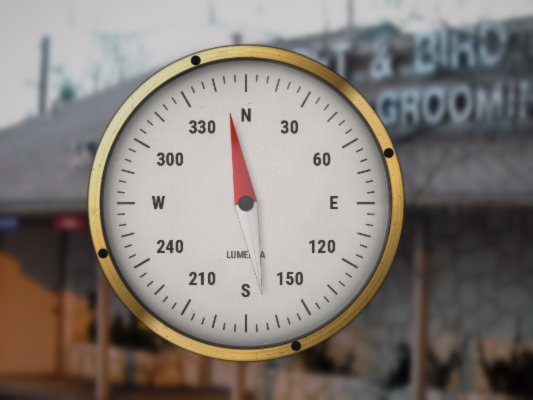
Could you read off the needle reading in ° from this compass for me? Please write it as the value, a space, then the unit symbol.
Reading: 350 °
